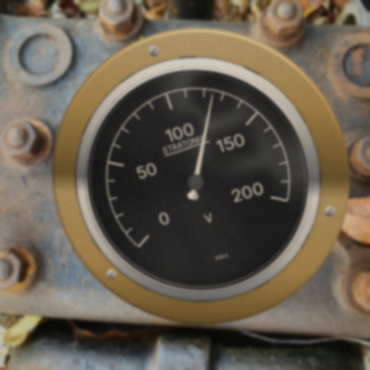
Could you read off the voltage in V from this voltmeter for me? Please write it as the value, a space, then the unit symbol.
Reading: 125 V
